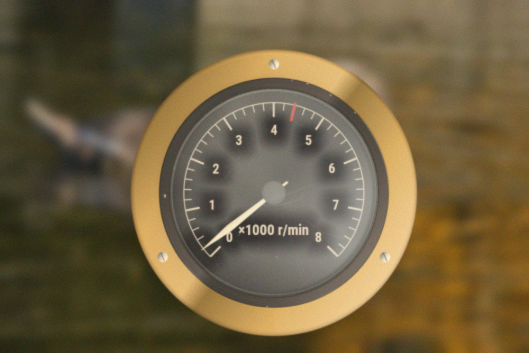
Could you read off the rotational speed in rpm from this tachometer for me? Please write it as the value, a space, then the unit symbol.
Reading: 200 rpm
